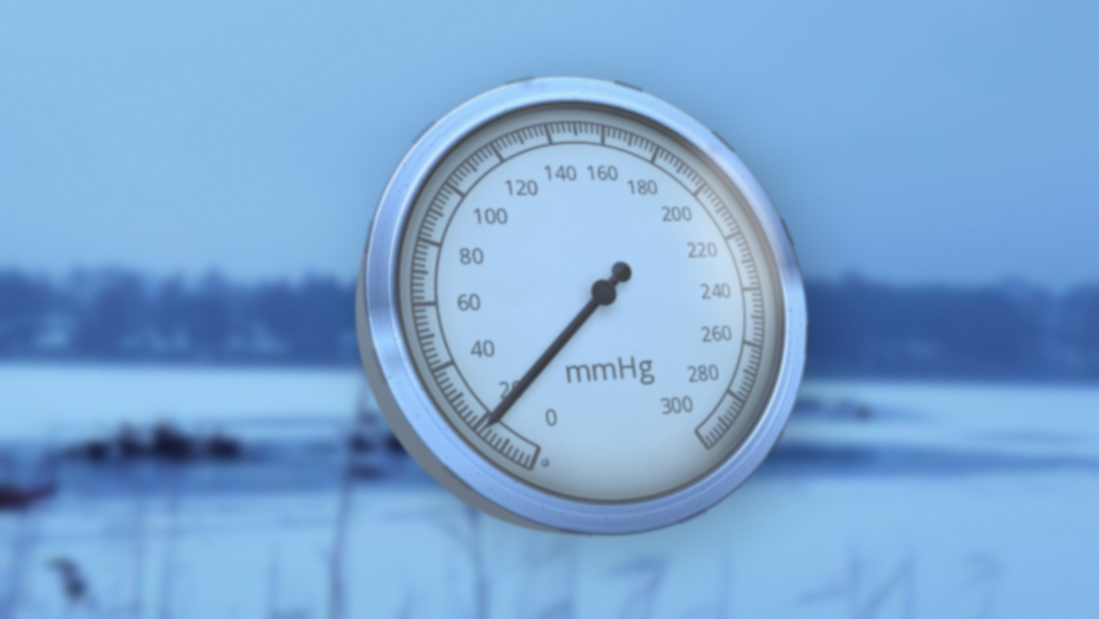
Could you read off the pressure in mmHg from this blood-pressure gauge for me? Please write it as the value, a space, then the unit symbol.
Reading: 18 mmHg
